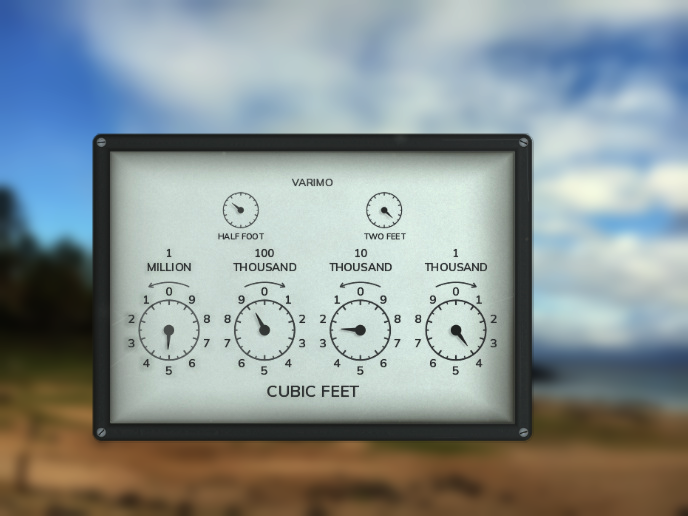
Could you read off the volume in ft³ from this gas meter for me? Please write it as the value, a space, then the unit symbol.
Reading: 492400 ft³
